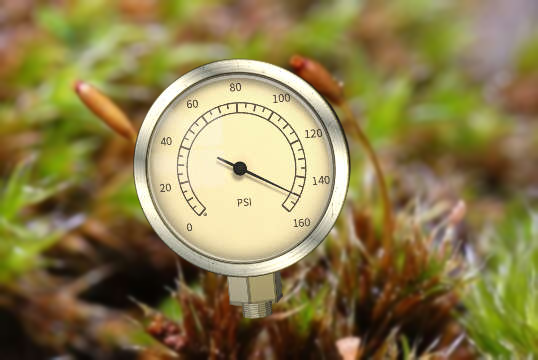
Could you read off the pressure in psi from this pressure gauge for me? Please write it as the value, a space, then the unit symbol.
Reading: 150 psi
